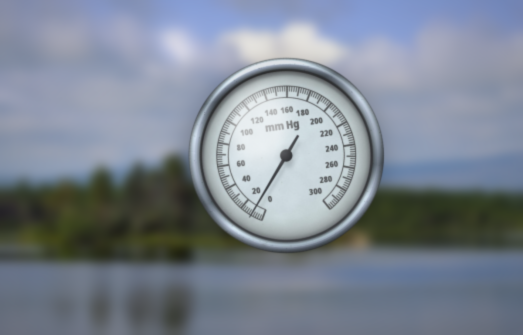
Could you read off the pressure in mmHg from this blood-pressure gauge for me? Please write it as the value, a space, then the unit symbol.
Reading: 10 mmHg
